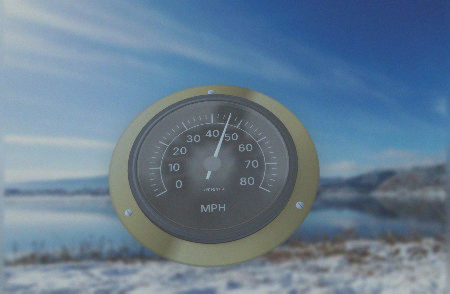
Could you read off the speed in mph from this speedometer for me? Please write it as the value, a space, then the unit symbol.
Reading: 46 mph
